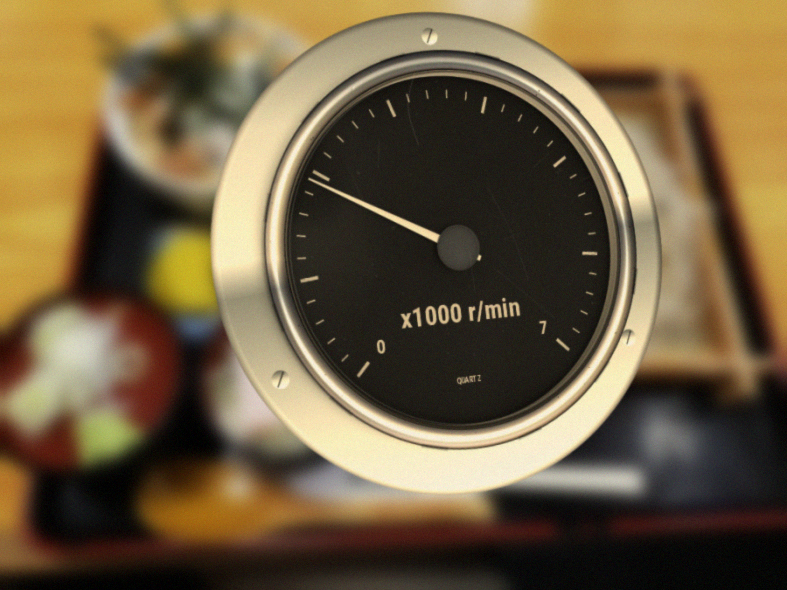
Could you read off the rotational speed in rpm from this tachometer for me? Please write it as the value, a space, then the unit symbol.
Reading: 1900 rpm
